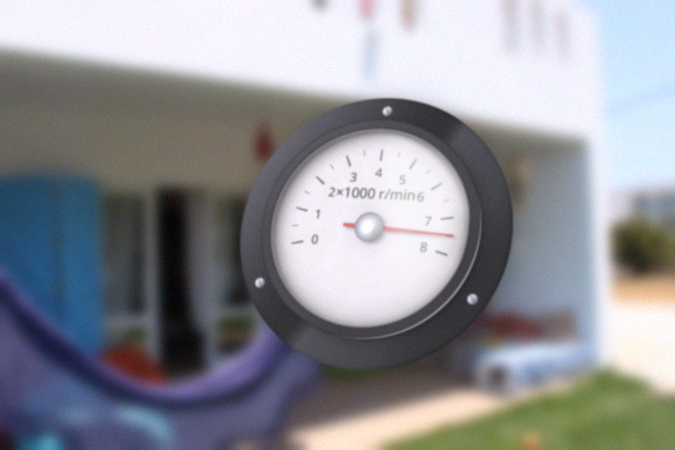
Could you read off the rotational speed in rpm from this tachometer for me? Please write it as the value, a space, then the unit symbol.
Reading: 7500 rpm
